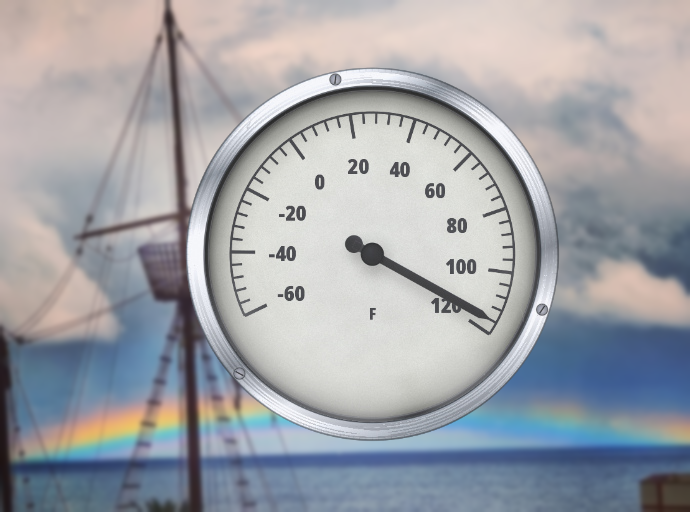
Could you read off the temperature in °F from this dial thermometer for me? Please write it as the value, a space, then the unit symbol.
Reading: 116 °F
